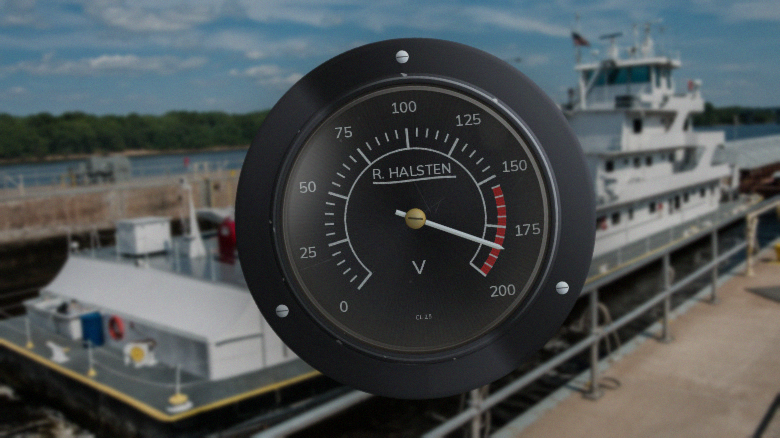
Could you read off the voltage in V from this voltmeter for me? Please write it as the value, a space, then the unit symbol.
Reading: 185 V
